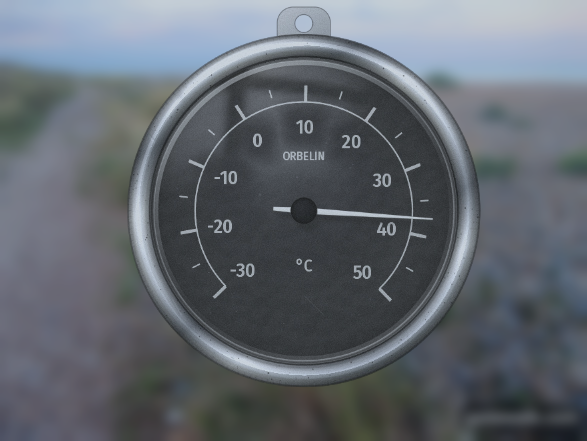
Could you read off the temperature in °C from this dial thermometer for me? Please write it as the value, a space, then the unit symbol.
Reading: 37.5 °C
